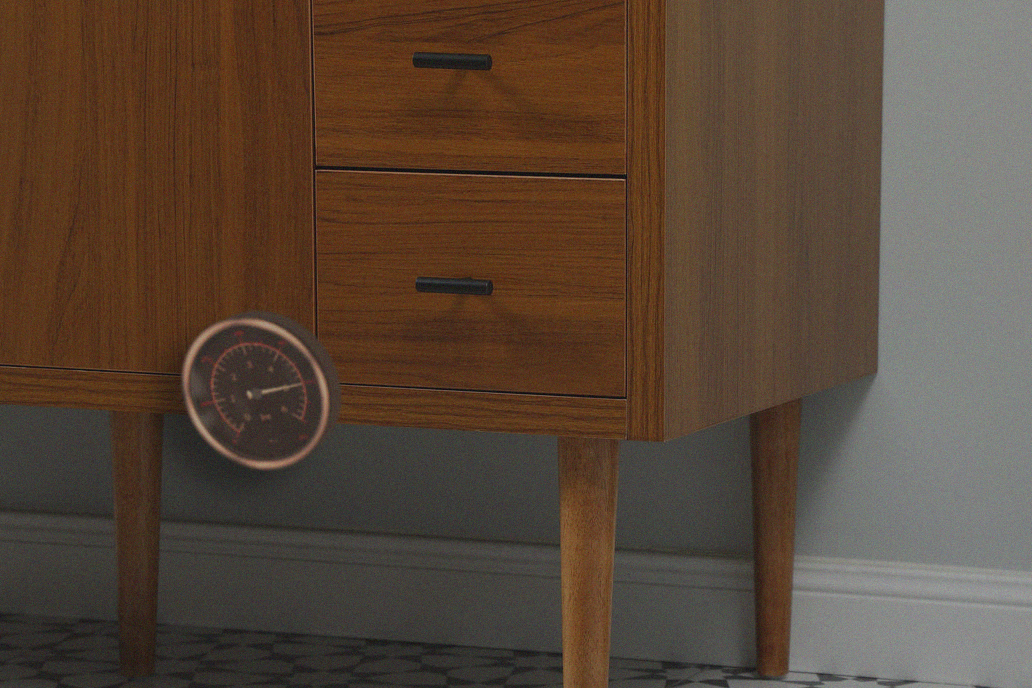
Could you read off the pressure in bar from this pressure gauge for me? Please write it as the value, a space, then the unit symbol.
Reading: 5 bar
